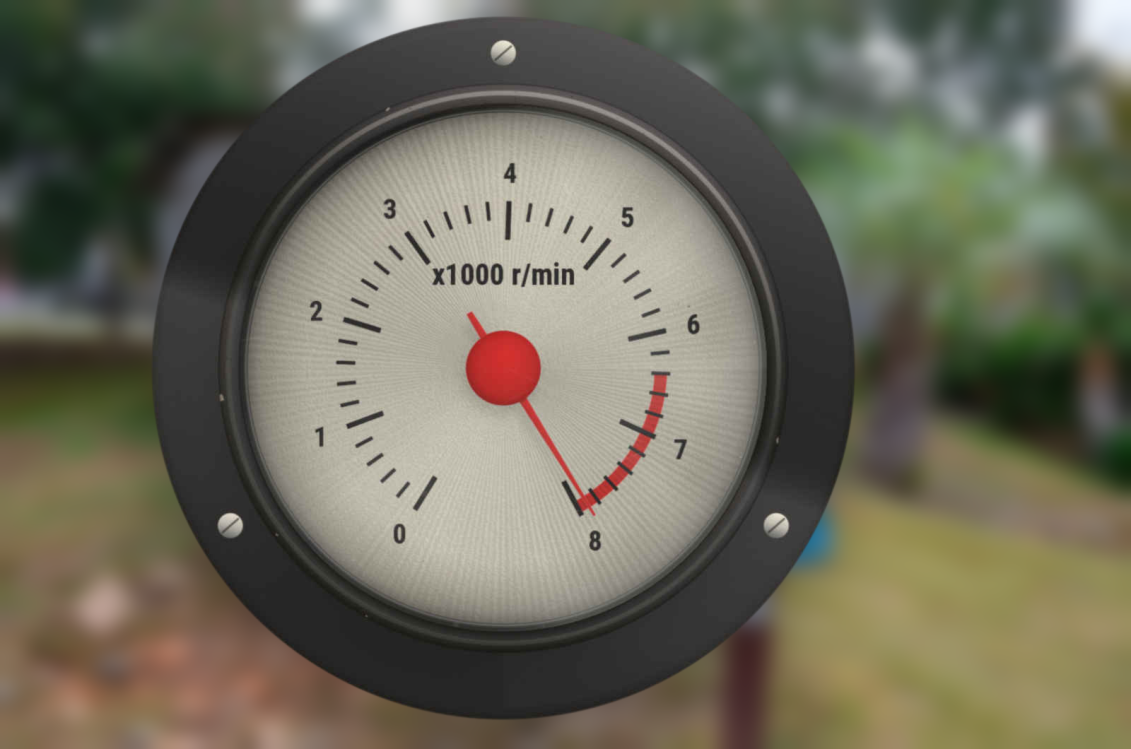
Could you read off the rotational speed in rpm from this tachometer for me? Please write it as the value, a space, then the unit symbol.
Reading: 7900 rpm
